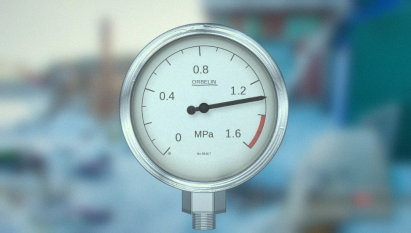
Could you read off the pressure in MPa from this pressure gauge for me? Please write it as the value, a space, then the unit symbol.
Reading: 1.3 MPa
